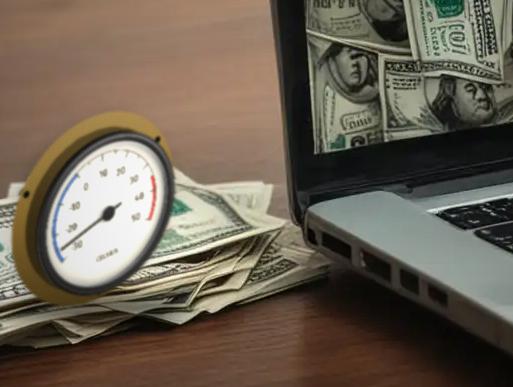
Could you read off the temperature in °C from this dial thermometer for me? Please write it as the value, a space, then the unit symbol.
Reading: -25 °C
